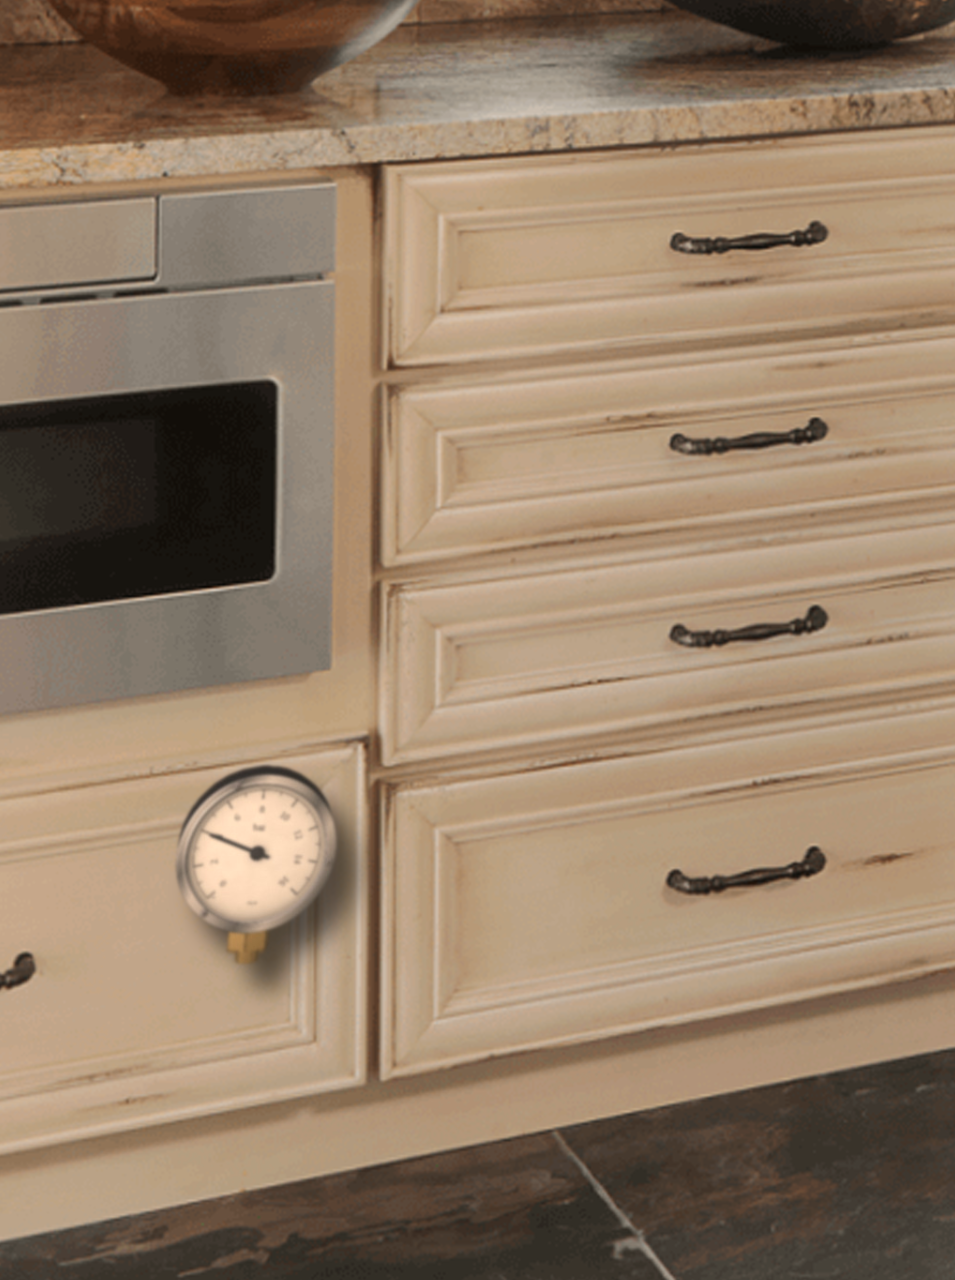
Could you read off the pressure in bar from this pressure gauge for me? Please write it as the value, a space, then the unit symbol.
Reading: 4 bar
